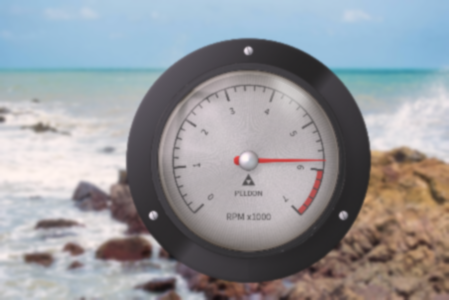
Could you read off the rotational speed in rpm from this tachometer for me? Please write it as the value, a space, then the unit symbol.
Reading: 5800 rpm
